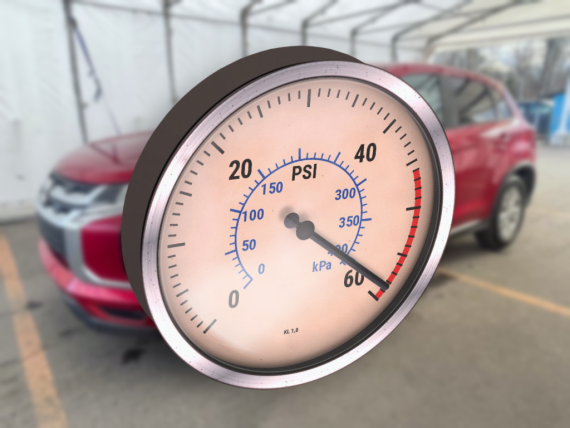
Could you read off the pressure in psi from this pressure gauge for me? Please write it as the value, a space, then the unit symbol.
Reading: 58.5 psi
